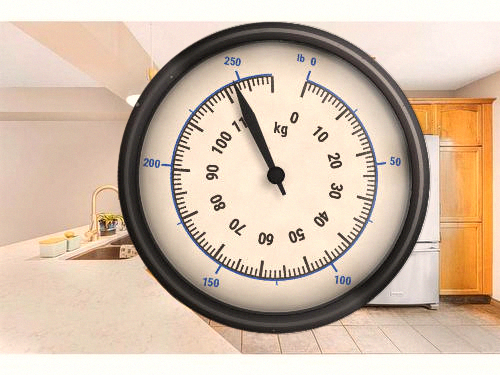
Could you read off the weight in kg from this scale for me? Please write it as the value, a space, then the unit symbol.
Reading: 112 kg
